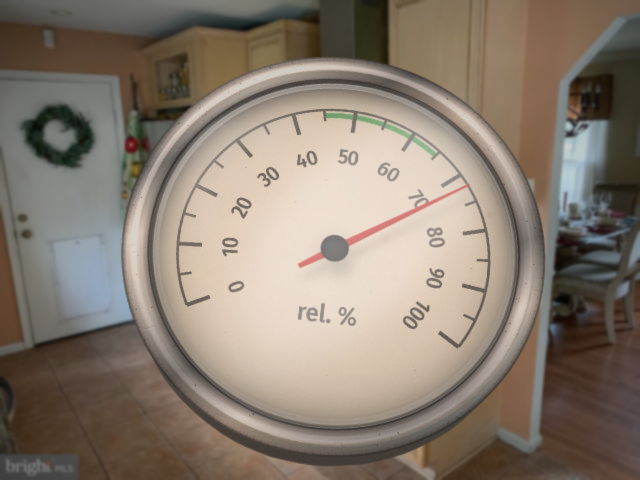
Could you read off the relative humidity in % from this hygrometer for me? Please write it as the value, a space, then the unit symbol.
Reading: 72.5 %
